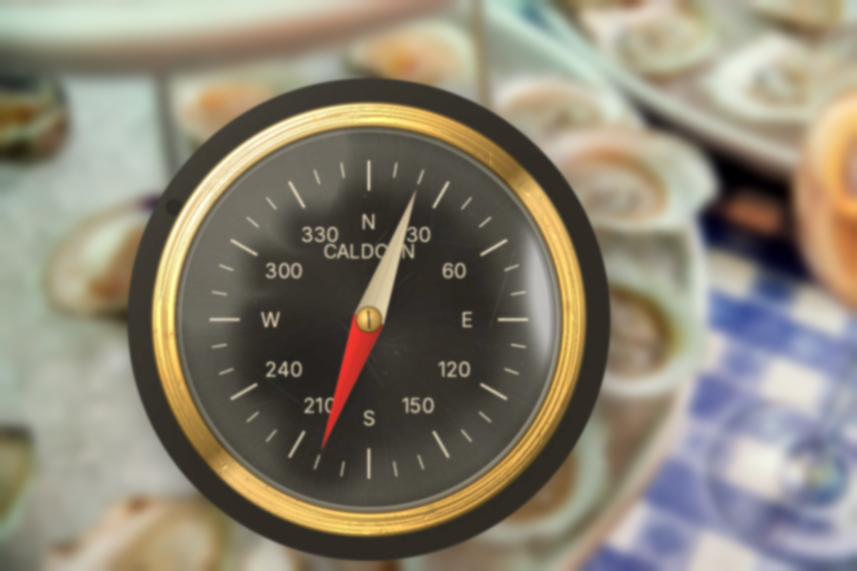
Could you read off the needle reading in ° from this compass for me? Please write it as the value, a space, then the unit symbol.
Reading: 200 °
